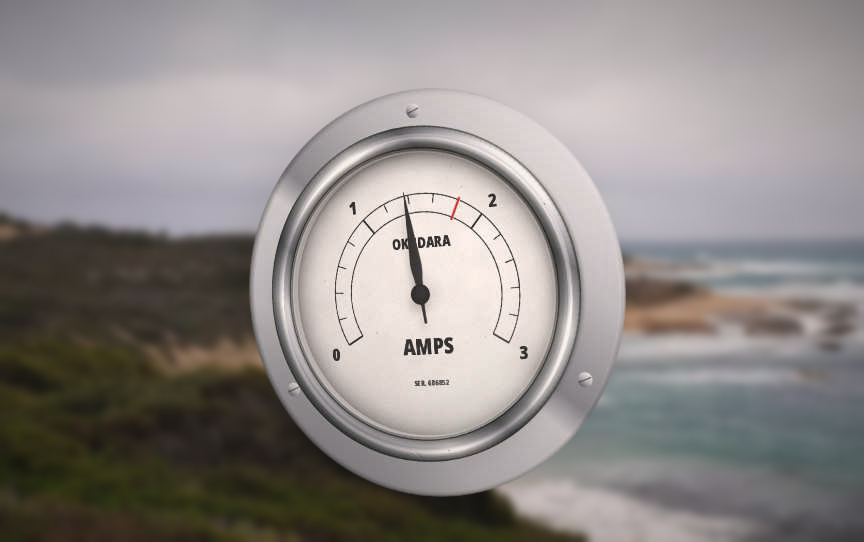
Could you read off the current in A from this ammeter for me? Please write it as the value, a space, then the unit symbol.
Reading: 1.4 A
